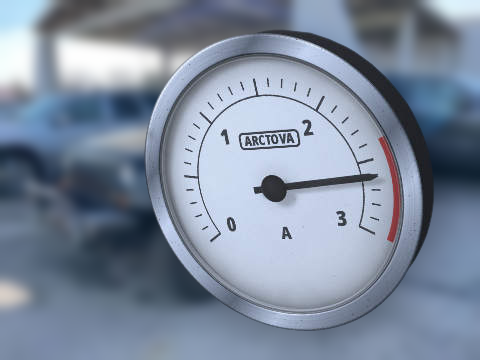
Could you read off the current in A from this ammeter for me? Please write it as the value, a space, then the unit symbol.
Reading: 2.6 A
